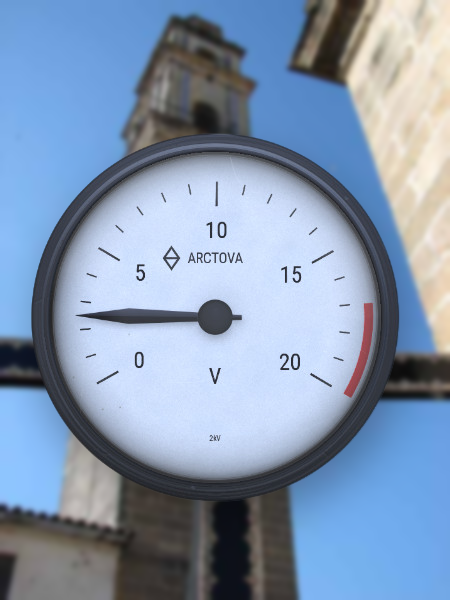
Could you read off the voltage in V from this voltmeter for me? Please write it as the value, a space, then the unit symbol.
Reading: 2.5 V
